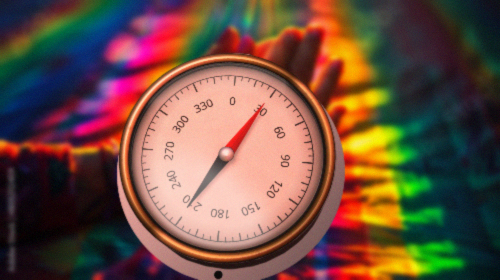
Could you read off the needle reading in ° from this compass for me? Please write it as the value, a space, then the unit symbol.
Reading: 30 °
